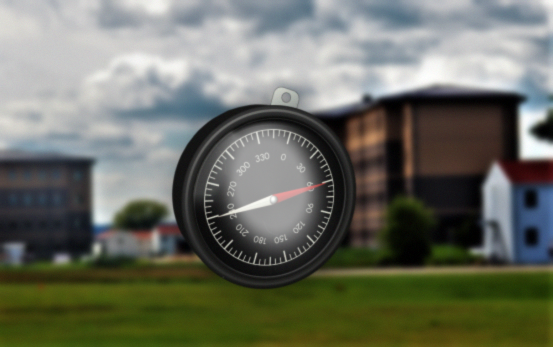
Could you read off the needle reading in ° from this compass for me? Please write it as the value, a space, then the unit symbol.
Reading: 60 °
